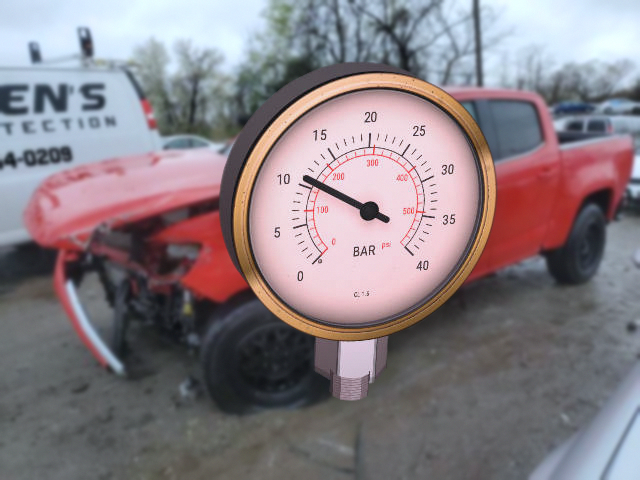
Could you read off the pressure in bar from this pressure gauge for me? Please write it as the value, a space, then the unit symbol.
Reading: 11 bar
